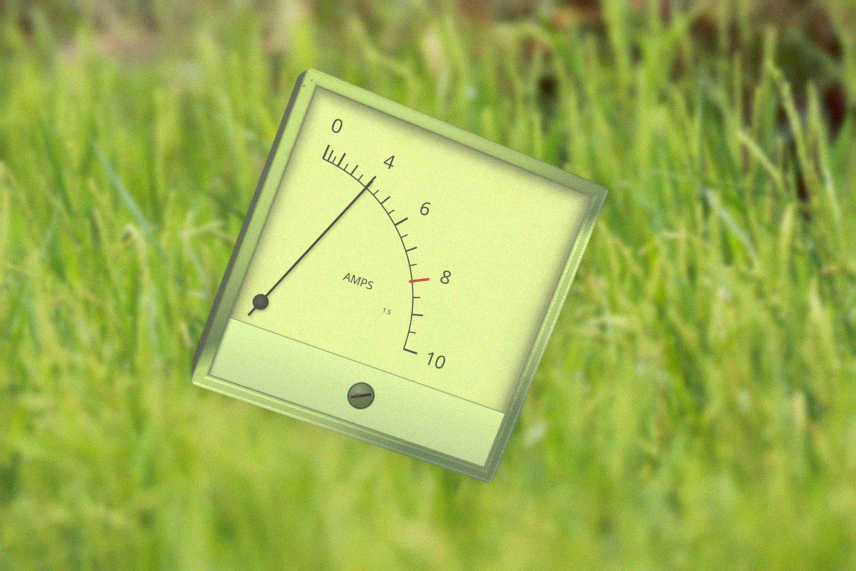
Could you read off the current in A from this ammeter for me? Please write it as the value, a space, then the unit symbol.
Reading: 4 A
